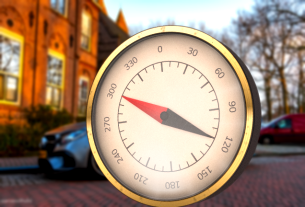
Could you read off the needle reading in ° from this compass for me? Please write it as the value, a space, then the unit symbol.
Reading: 300 °
